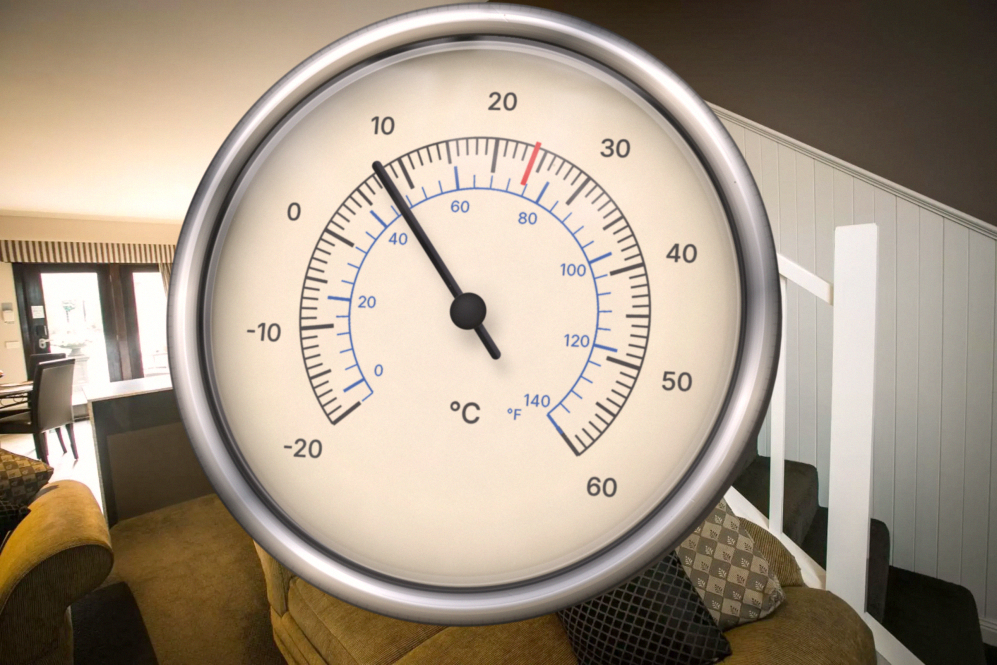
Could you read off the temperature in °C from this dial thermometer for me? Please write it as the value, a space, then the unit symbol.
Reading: 8 °C
